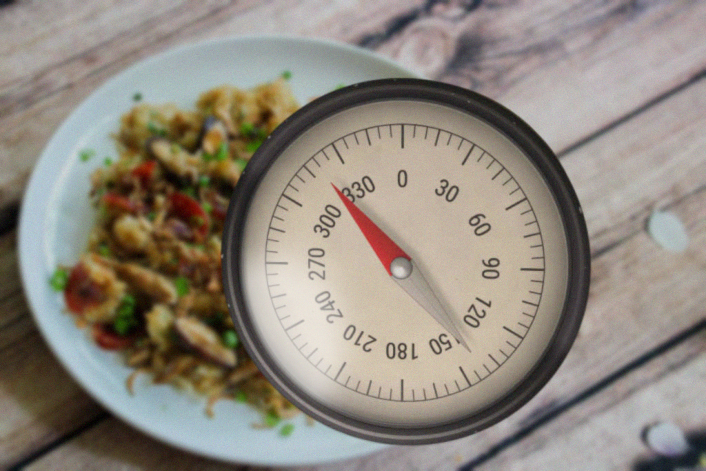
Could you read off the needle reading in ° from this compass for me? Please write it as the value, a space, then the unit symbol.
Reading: 320 °
